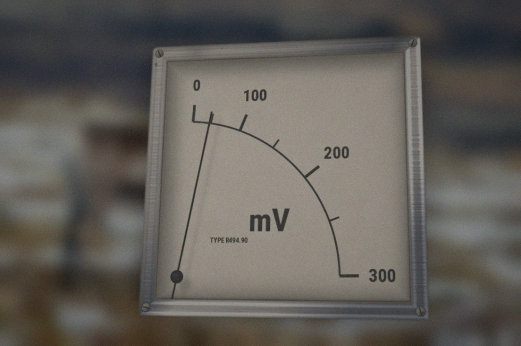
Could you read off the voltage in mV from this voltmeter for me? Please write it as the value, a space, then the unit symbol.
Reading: 50 mV
